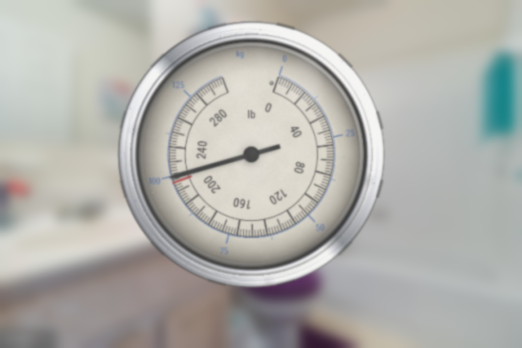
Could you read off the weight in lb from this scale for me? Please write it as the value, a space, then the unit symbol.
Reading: 220 lb
